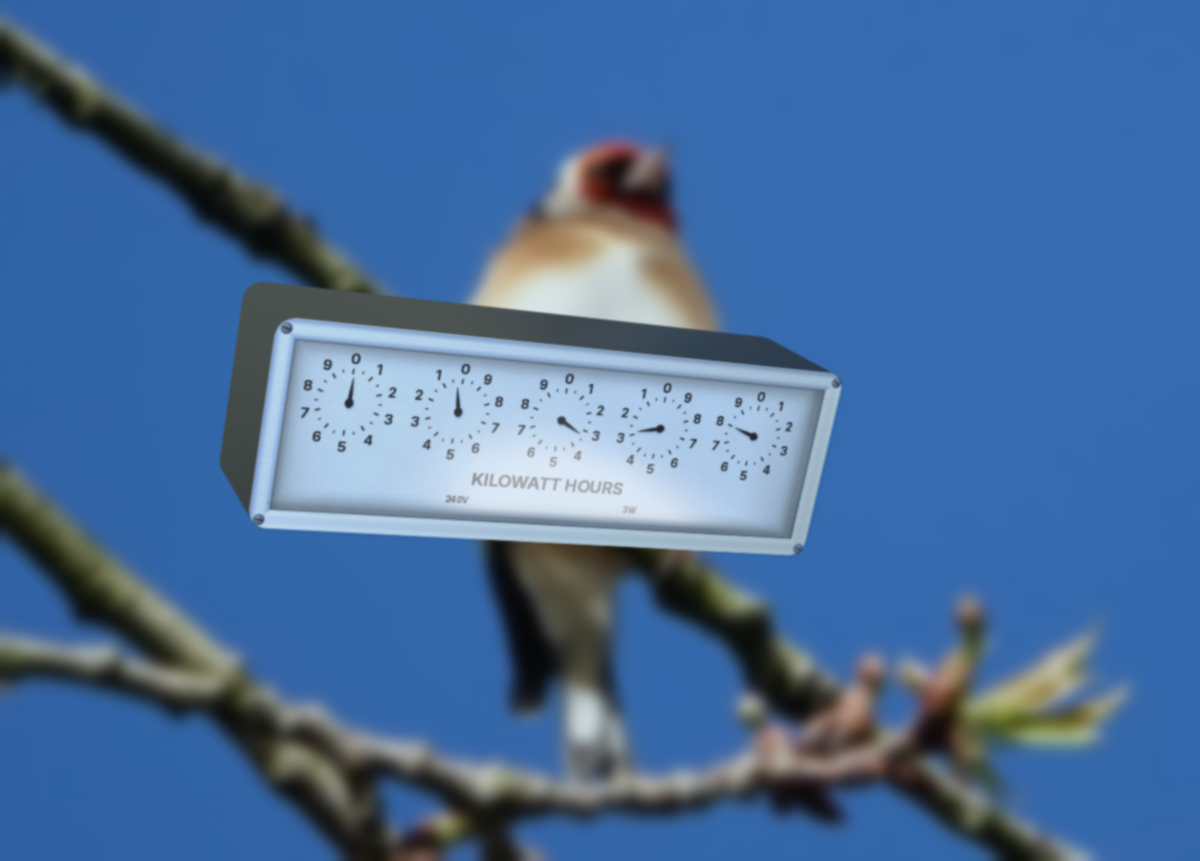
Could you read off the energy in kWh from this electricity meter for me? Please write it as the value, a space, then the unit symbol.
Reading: 328 kWh
